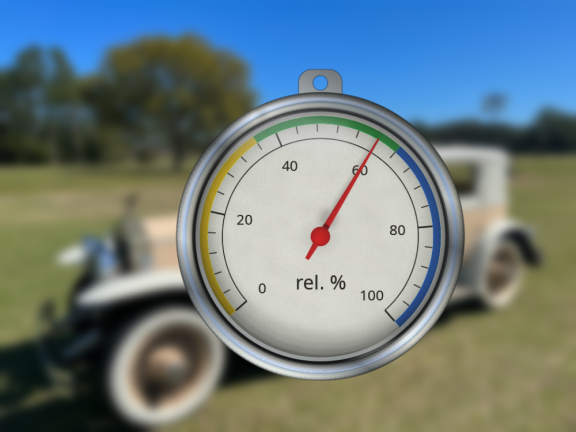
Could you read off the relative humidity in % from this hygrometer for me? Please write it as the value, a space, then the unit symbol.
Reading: 60 %
